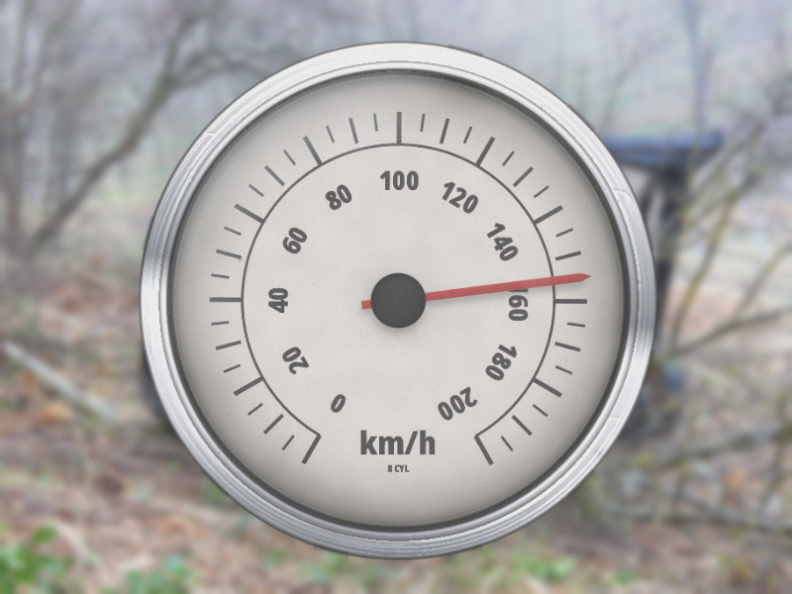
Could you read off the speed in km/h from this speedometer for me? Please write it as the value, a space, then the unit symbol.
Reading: 155 km/h
